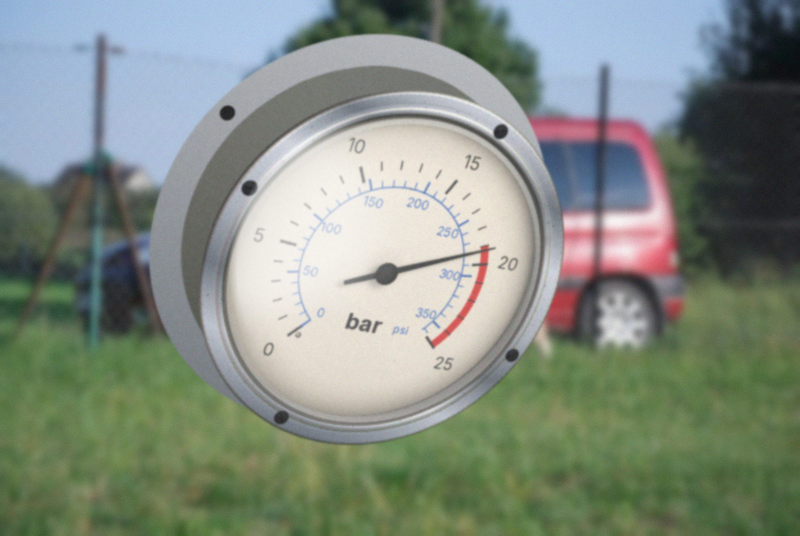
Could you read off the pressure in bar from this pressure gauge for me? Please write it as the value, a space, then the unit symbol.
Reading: 19 bar
